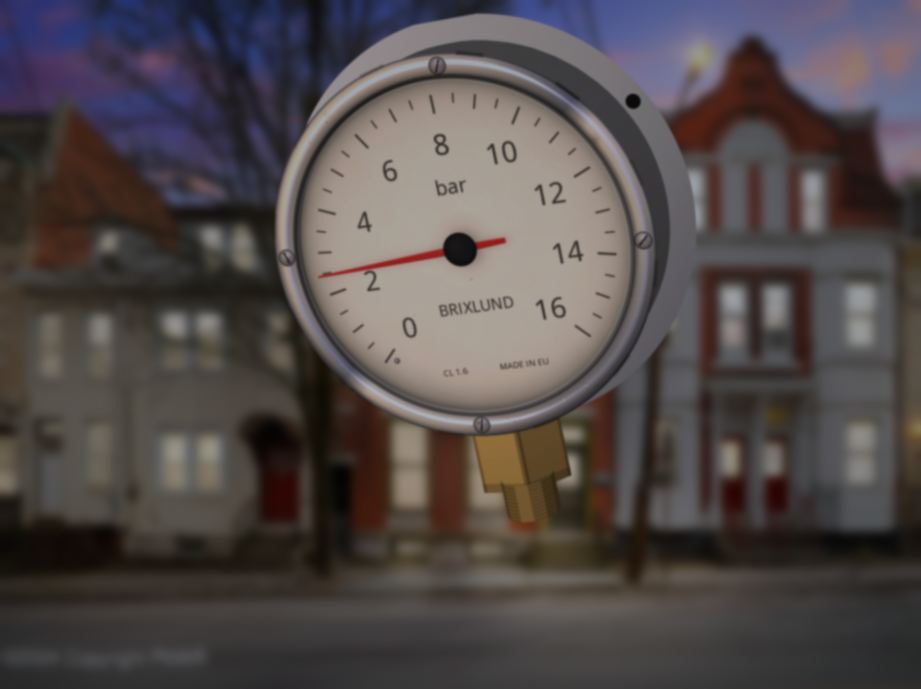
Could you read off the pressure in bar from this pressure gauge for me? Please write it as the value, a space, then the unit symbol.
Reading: 2.5 bar
